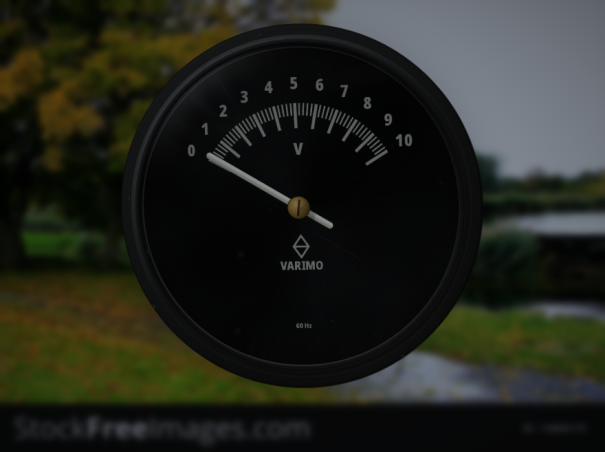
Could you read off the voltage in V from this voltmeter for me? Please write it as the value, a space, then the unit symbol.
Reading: 0.2 V
